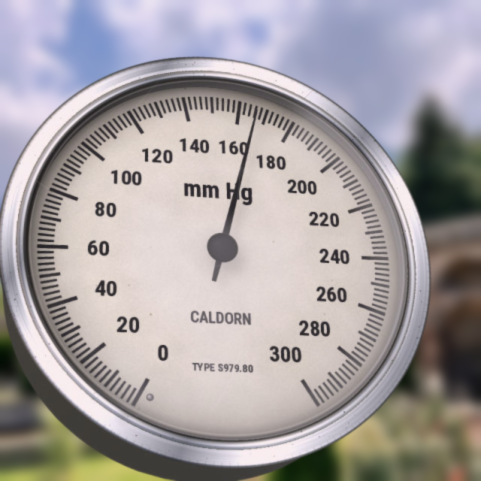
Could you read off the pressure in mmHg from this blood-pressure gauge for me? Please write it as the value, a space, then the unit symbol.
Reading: 166 mmHg
